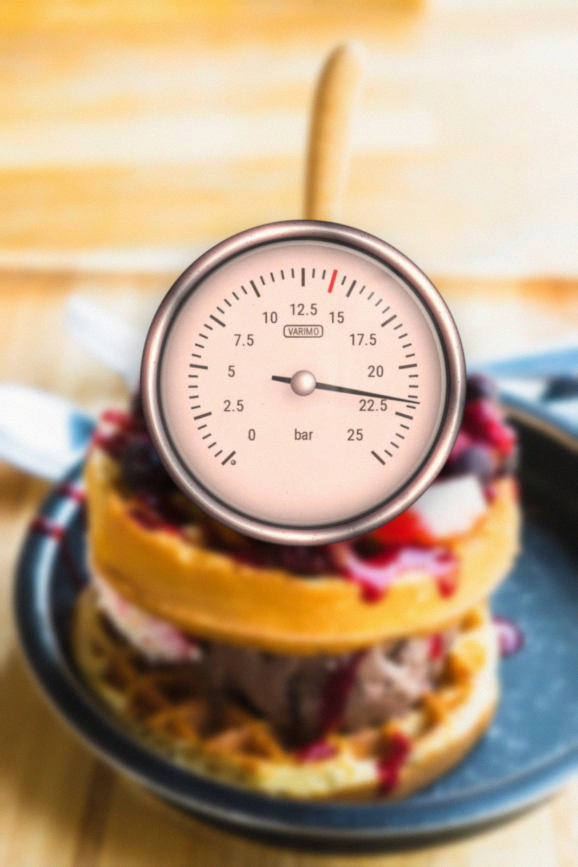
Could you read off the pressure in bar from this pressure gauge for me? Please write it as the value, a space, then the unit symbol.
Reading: 21.75 bar
